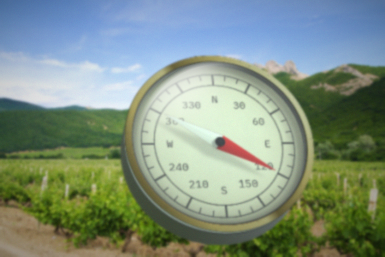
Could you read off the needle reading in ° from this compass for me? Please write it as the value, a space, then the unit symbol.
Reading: 120 °
